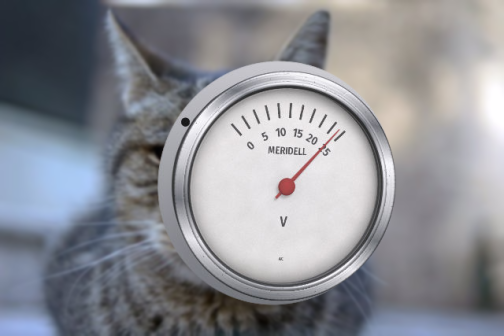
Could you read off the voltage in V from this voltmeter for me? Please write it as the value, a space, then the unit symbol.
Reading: 23.75 V
